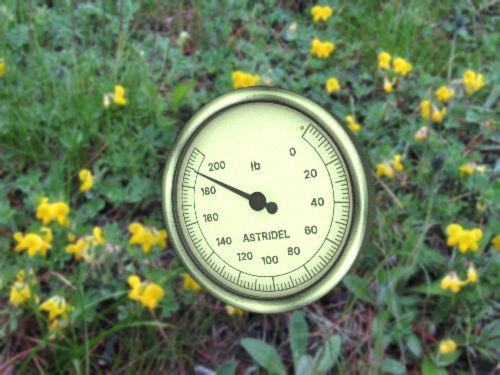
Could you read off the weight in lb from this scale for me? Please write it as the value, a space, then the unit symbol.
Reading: 190 lb
